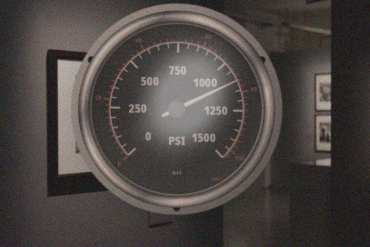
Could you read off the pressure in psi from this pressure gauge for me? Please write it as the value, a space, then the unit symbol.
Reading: 1100 psi
